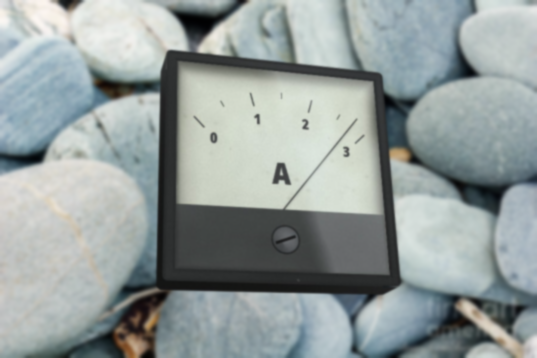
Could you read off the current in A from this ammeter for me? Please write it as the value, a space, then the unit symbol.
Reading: 2.75 A
